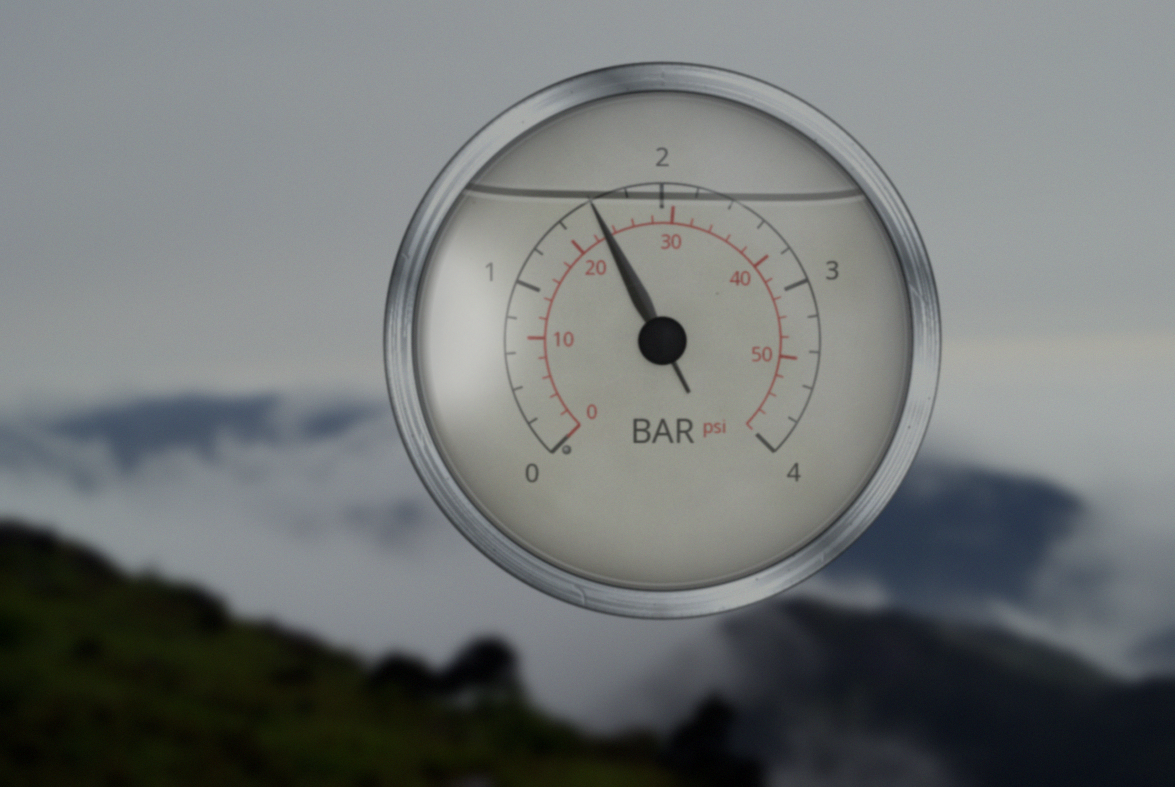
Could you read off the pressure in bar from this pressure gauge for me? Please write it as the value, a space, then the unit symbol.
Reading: 1.6 bar
